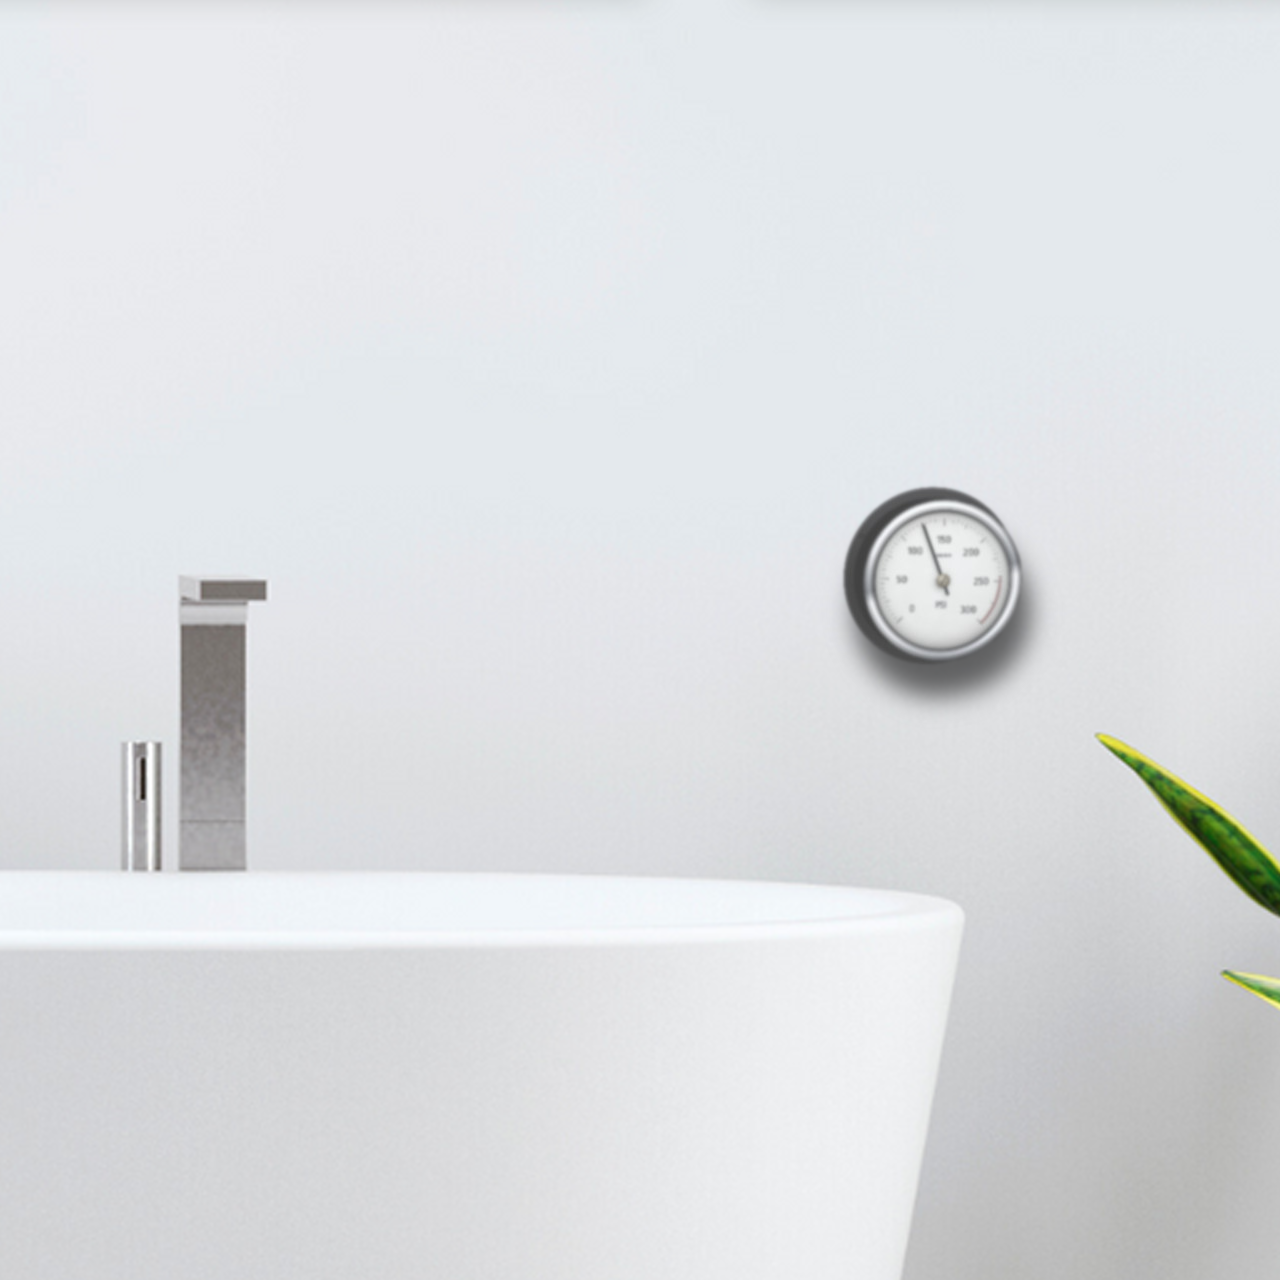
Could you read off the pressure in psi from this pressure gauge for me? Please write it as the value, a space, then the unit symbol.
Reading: 125 psi
